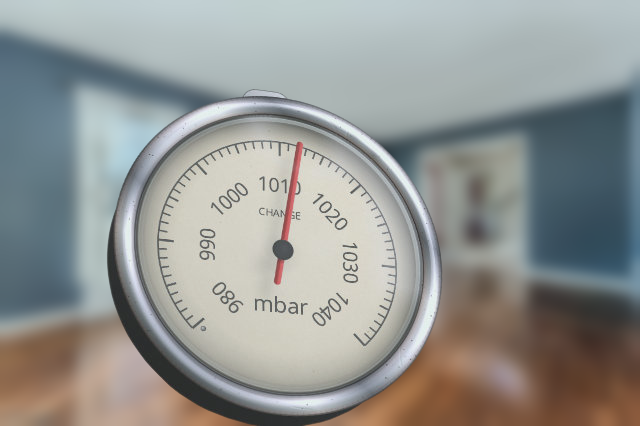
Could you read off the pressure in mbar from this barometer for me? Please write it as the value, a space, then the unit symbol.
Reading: 1012 mbar
